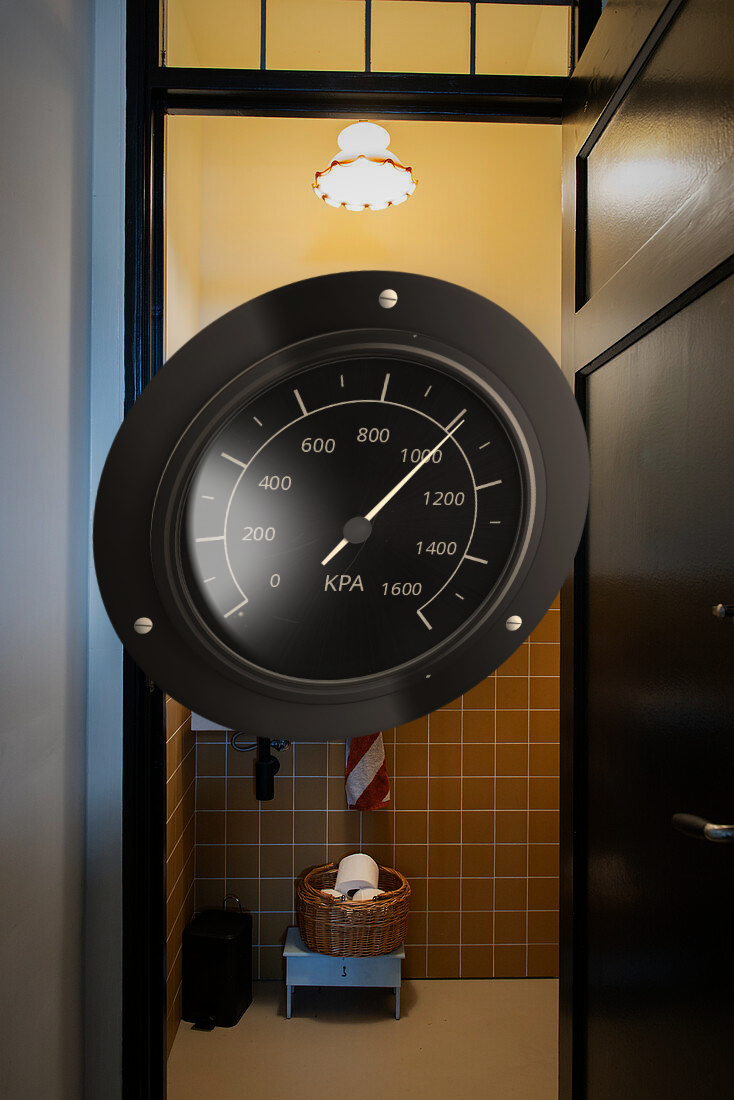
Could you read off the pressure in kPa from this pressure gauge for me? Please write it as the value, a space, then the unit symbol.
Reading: 1000 kPa
